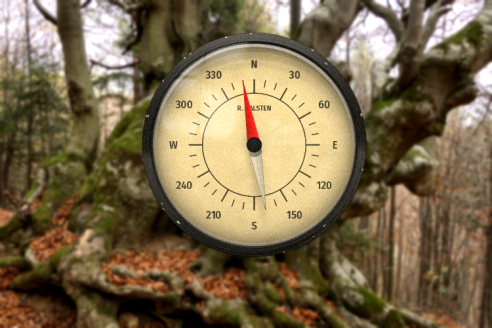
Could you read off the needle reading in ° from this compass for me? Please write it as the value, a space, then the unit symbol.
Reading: 350 °
